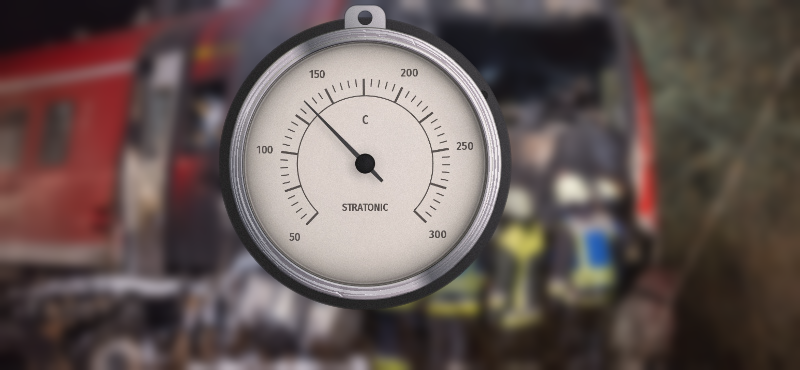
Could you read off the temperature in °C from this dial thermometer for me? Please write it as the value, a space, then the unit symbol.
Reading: 135 °C
